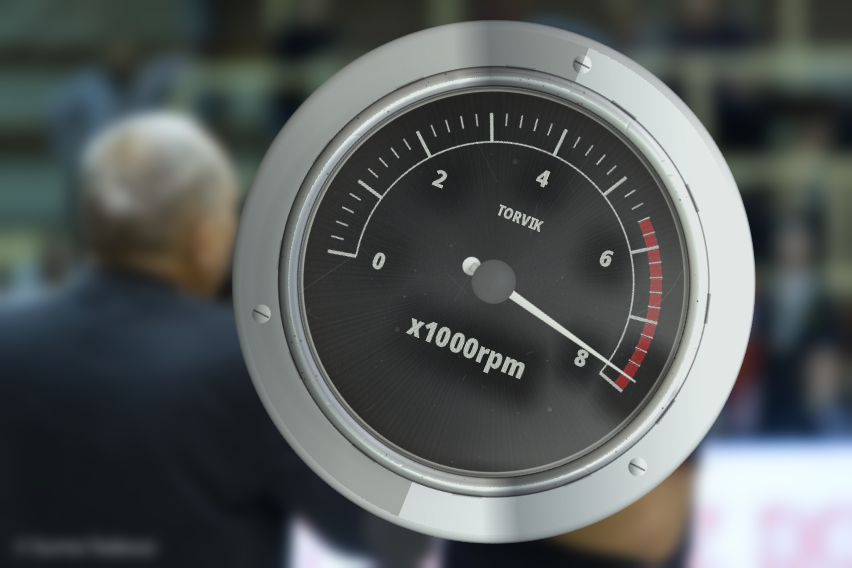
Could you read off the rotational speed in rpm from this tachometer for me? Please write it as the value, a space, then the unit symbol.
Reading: 7800 rpm
